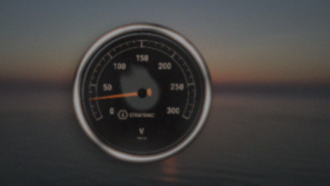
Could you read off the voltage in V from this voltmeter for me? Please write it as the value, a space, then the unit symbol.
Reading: 30 V
